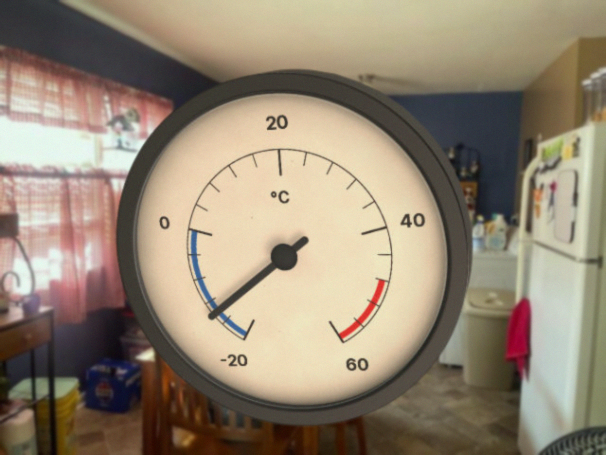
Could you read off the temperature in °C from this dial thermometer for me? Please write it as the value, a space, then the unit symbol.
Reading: -14 °C
